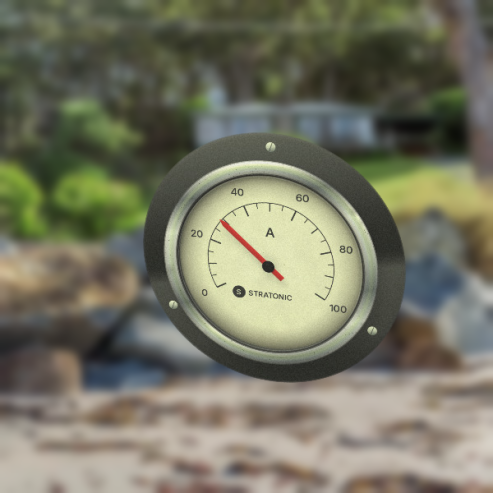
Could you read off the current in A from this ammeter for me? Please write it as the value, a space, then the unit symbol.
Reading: 30 A
